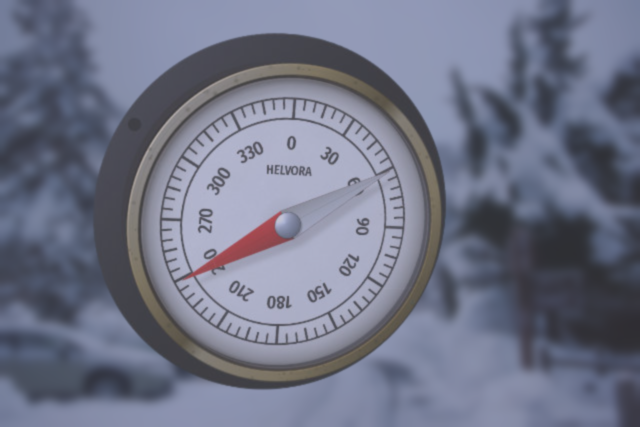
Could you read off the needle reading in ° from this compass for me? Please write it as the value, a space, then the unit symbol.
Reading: 240 °
